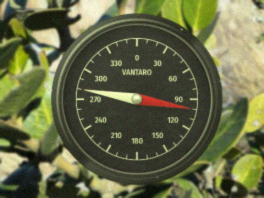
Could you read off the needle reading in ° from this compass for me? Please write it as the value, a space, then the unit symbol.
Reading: 100 °
